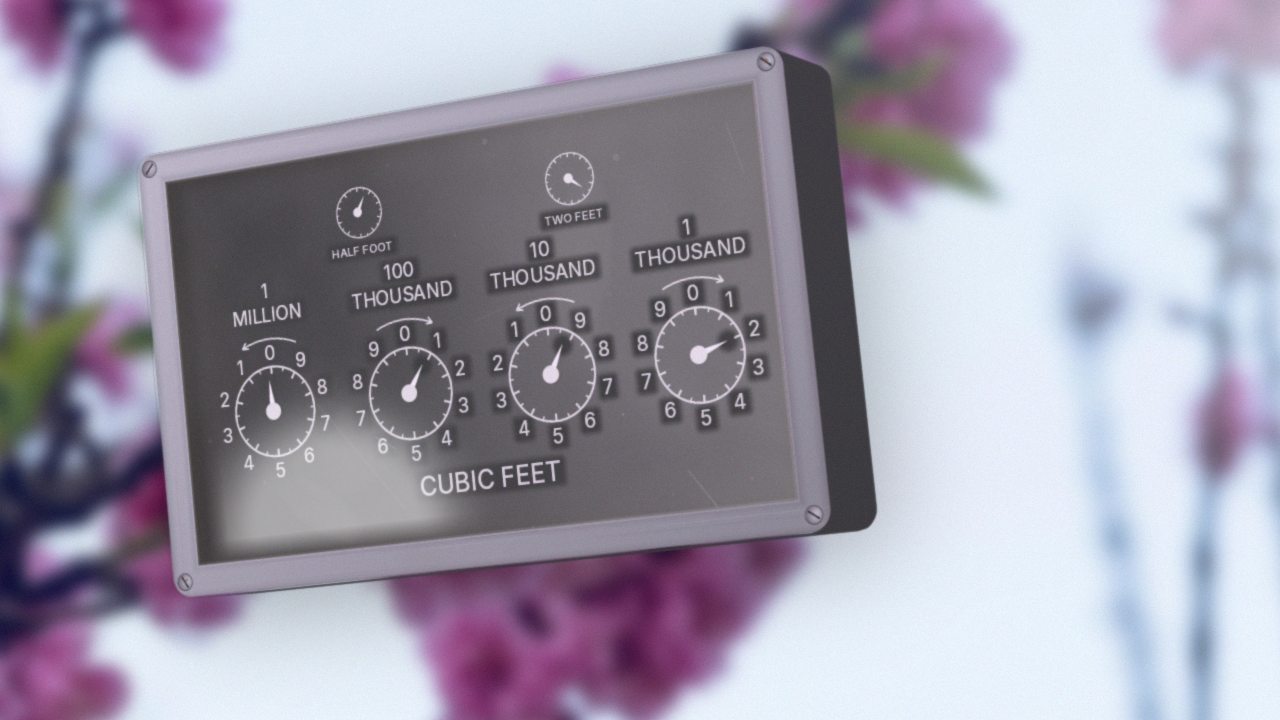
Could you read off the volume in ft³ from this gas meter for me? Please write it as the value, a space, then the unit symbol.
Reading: 9200 ft³
